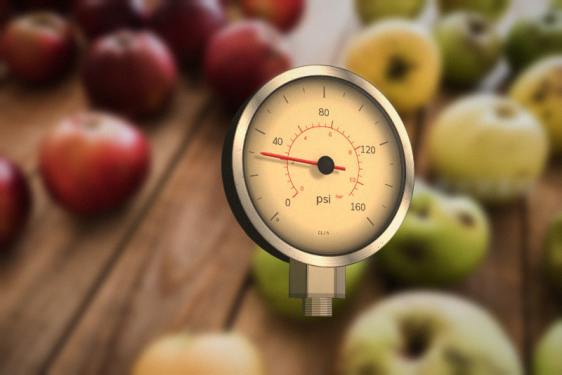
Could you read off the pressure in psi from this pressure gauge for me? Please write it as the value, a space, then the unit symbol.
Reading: 30 psi
